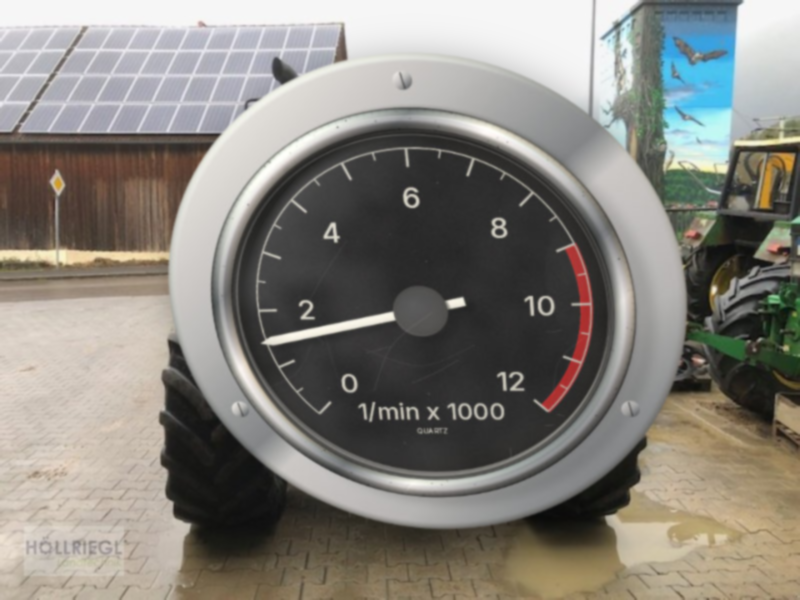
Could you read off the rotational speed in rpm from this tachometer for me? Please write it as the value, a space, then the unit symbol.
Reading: 1500 rpm
